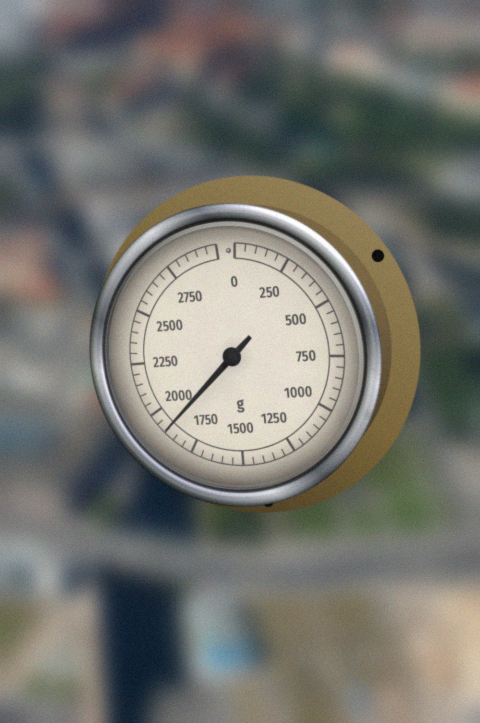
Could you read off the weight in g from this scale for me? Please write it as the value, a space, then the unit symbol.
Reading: 1900 g
